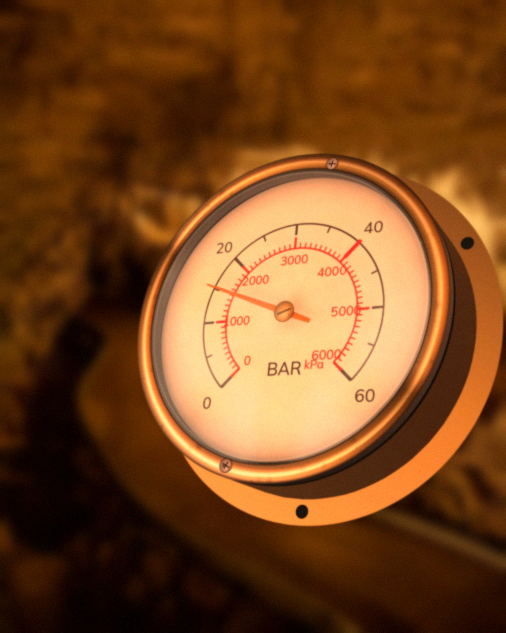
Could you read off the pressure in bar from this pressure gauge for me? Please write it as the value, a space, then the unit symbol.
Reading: 15 bar
